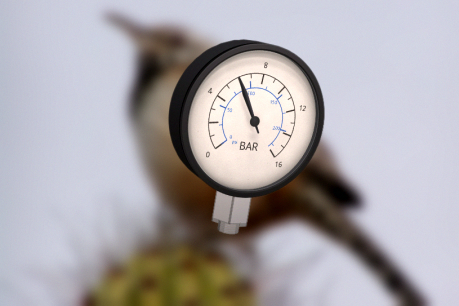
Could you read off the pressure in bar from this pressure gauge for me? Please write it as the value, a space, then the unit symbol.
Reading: 6 bar
